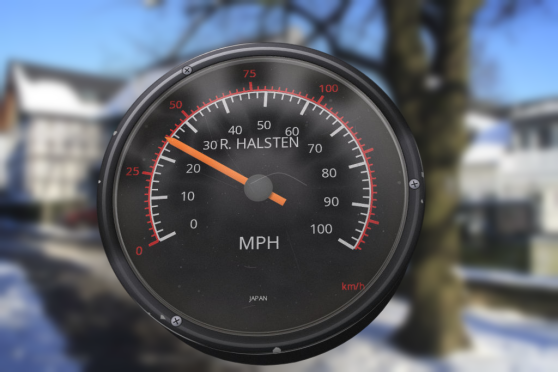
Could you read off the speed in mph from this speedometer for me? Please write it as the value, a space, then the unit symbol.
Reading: 24 mph
